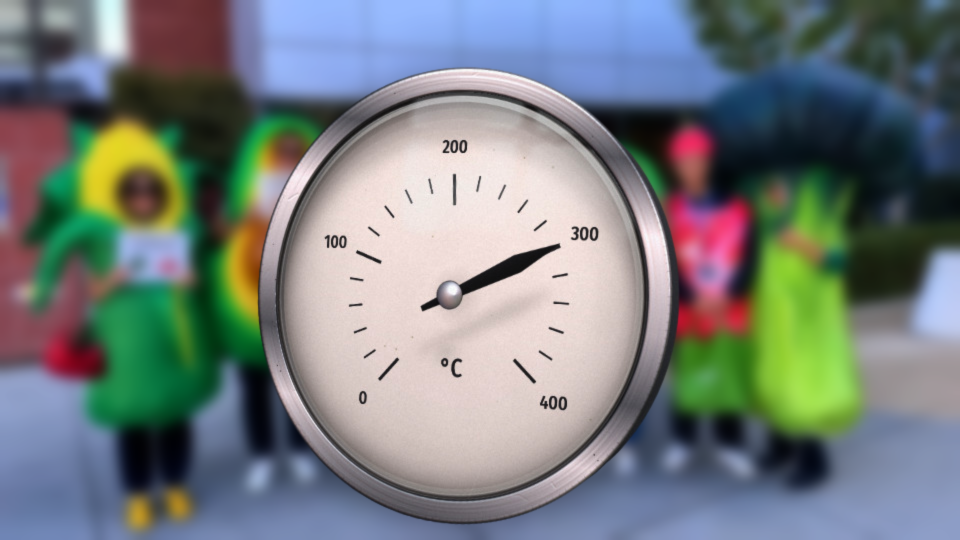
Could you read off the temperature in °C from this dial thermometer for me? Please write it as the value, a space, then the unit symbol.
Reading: 300 °C
